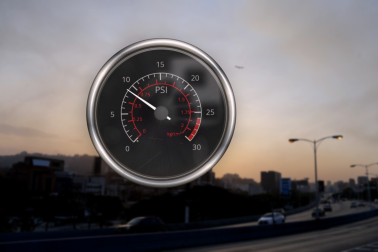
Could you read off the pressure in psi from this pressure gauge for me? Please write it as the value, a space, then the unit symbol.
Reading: 9 psi
